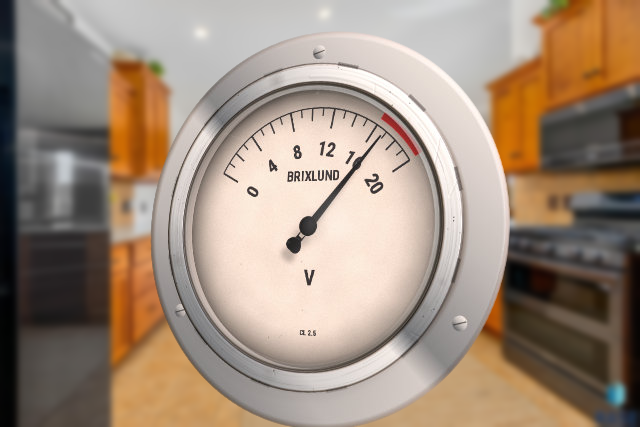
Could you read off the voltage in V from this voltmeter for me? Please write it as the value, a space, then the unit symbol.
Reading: 17 V
